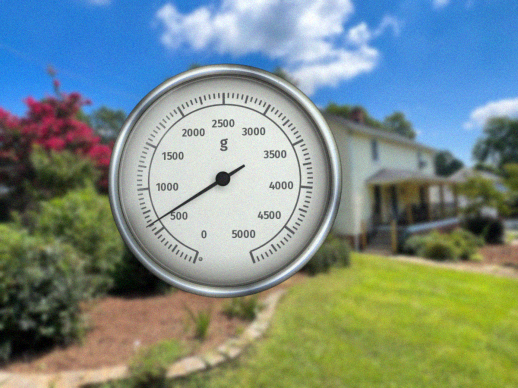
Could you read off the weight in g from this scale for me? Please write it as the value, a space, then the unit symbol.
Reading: 600 g
